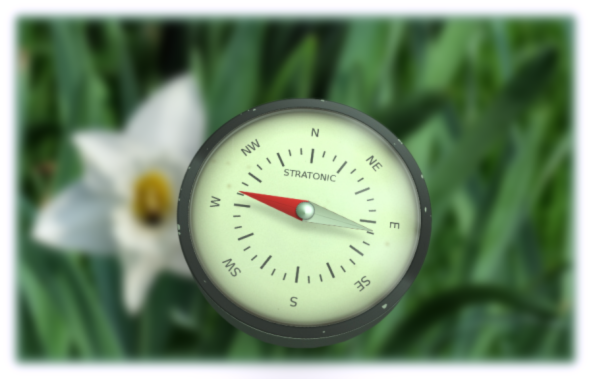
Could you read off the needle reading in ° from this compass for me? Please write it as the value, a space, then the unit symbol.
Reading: 280 °
